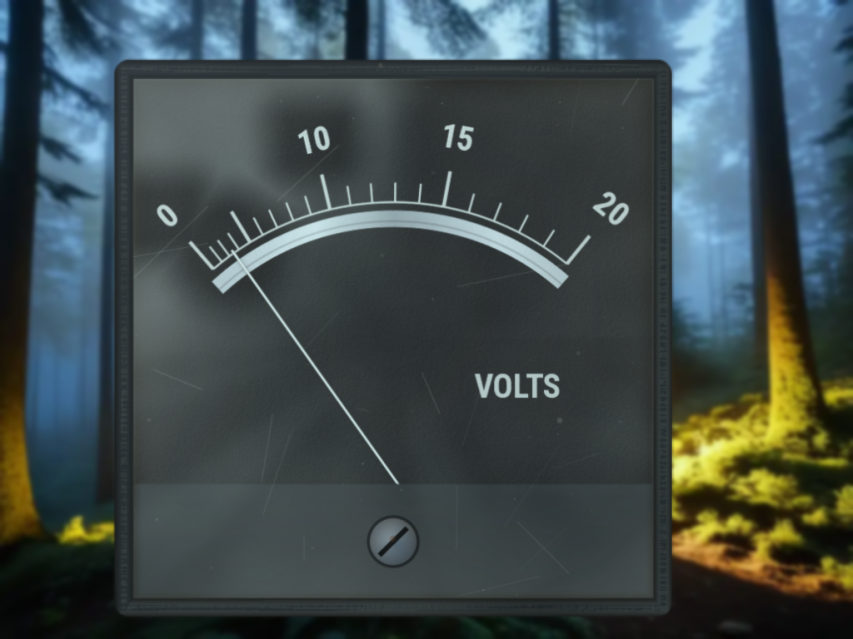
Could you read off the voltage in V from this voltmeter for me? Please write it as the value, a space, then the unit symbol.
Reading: 3.5 V
